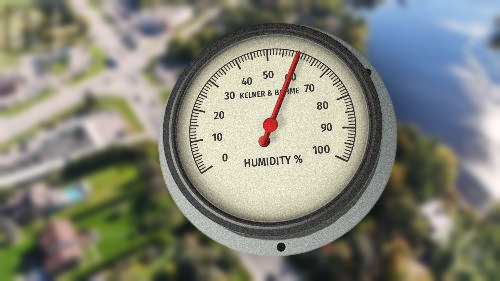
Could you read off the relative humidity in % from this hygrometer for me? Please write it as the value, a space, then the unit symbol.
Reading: 60 %
